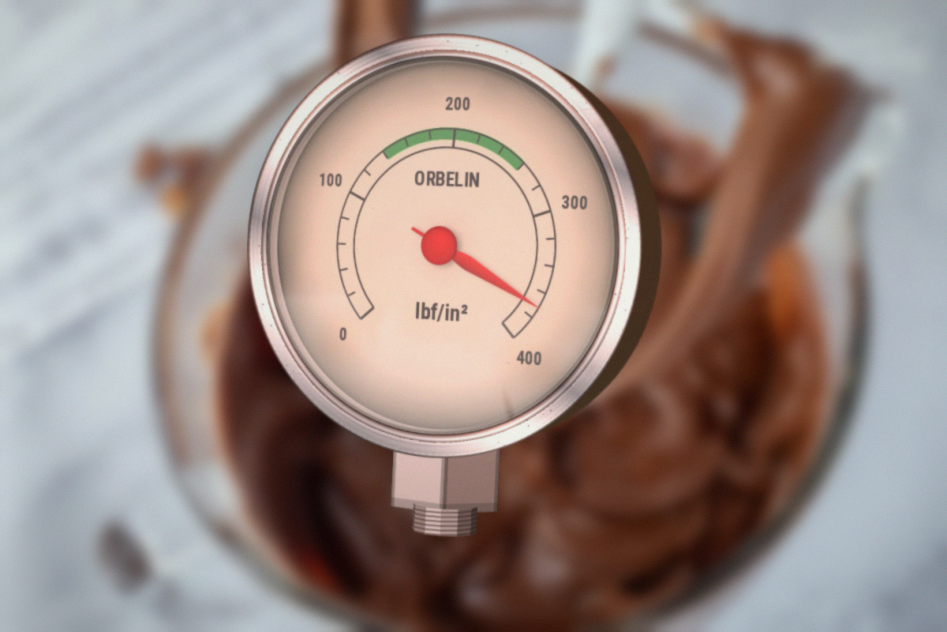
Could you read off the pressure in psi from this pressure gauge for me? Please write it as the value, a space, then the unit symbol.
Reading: 370 psi
